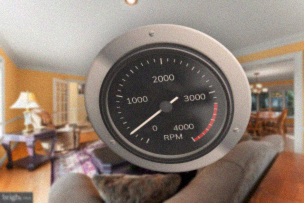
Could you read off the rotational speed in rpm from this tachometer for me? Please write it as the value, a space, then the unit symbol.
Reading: 300 rpm
